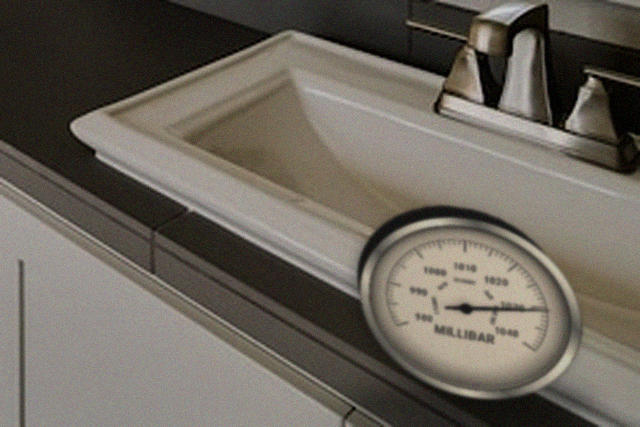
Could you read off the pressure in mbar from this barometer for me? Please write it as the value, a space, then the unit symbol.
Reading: 1030 mbar
